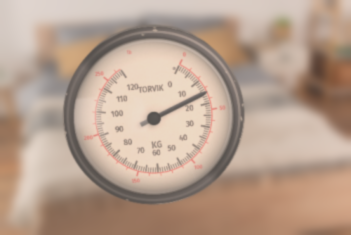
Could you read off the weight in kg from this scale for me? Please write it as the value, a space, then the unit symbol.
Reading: 15 kg
